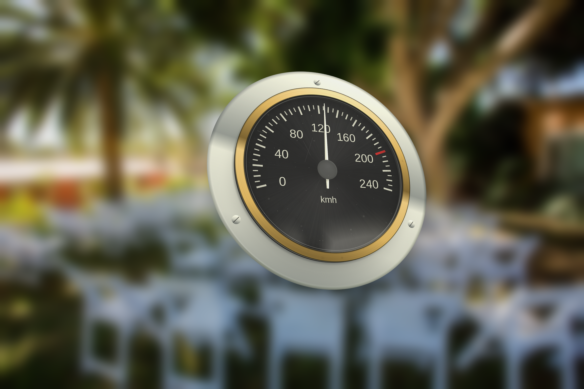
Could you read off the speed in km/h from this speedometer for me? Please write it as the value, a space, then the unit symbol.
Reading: 125 km/h
